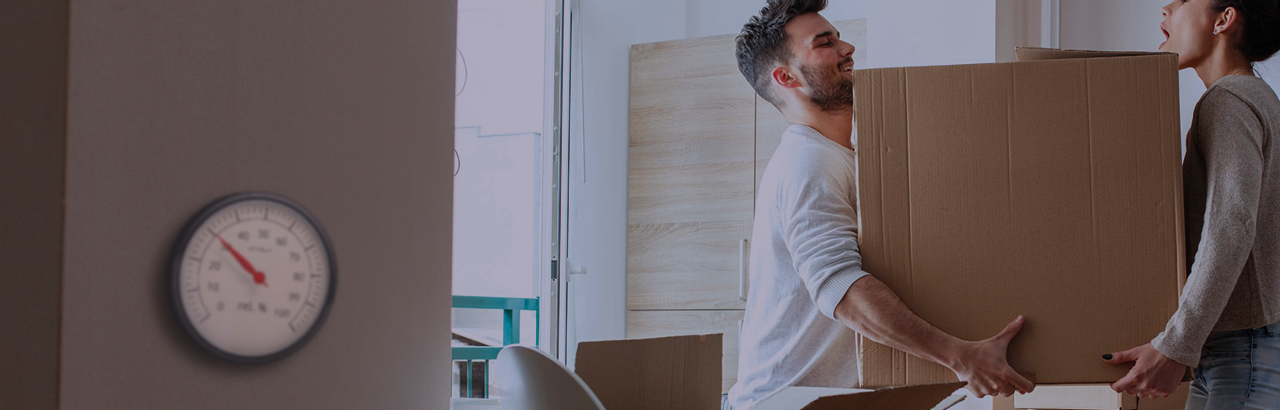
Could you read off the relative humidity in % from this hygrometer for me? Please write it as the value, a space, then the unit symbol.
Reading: 30 %
